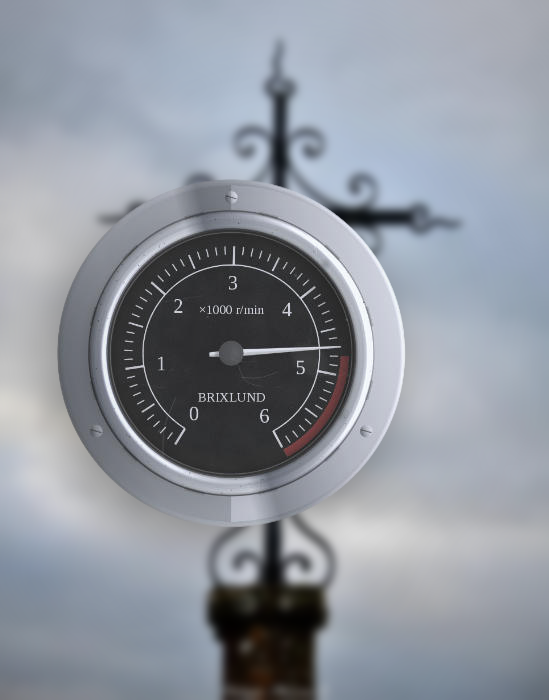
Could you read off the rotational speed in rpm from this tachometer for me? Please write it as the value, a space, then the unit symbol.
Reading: 4700 rpm
